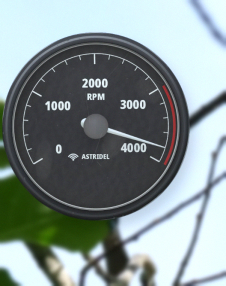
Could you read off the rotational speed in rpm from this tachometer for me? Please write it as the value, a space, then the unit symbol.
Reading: 3800 rpm
